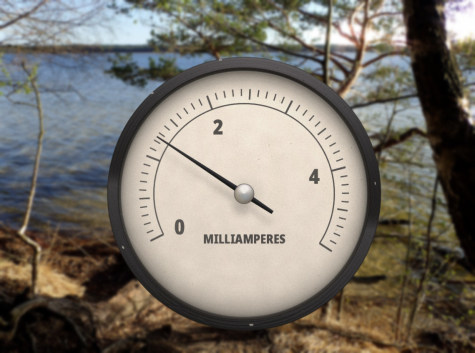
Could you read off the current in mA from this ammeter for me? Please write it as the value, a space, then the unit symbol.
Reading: 1.25 mA
